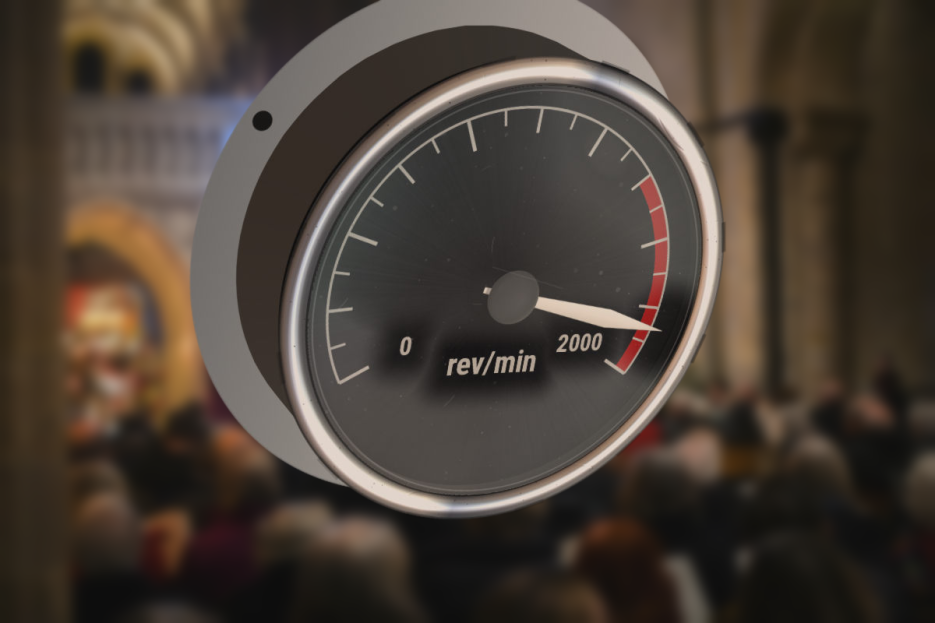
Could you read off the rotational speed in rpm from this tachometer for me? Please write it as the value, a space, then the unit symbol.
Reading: 1850 rpm
